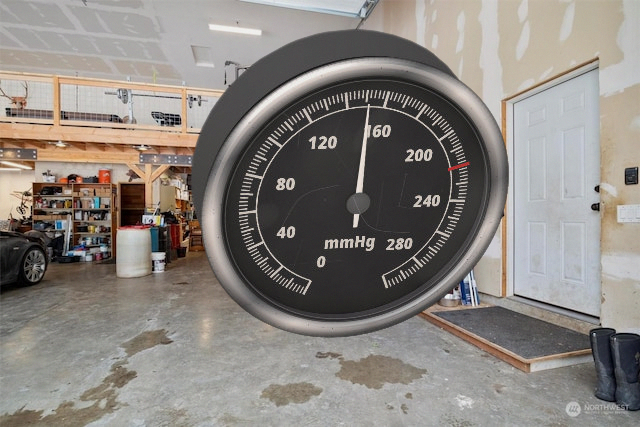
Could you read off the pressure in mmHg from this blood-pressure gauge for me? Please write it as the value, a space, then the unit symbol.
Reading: 150 mmHg
